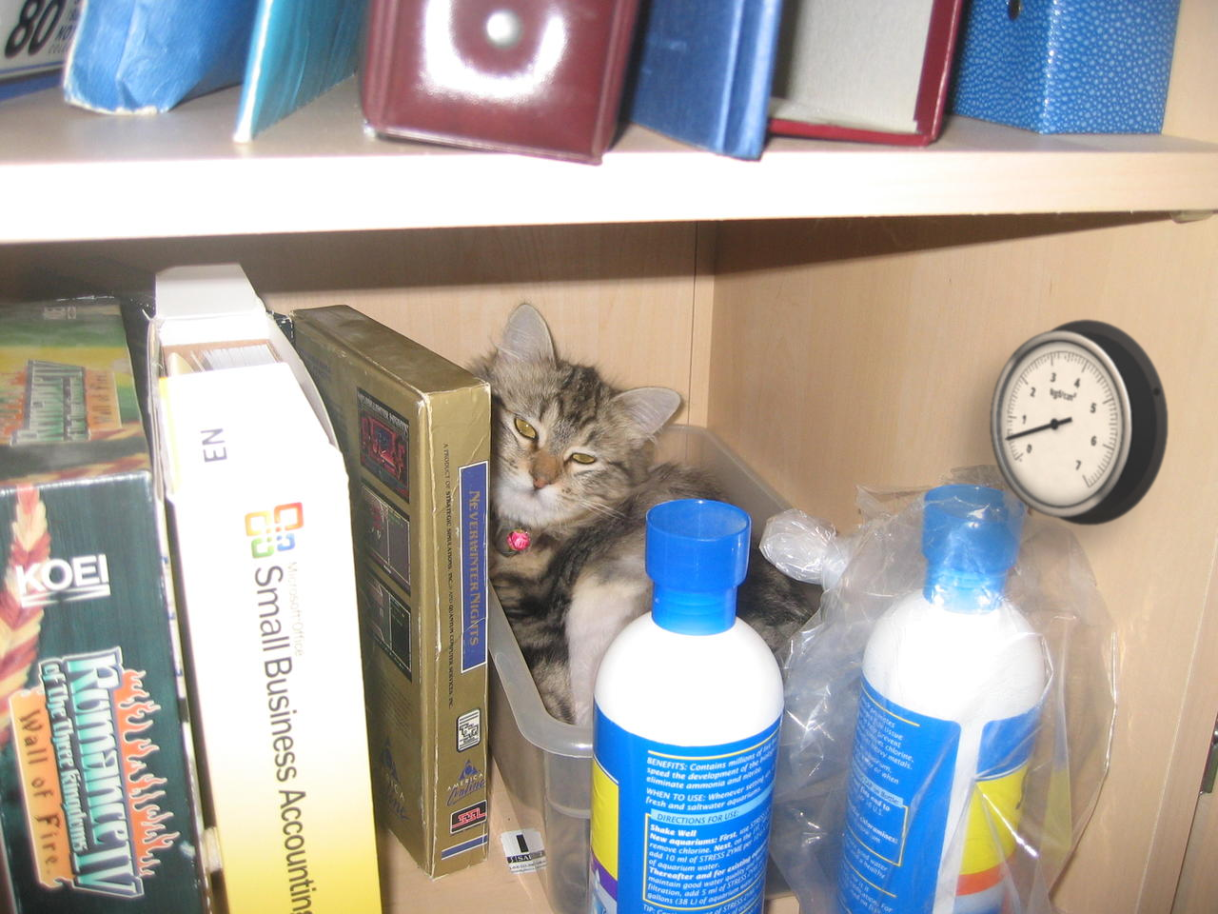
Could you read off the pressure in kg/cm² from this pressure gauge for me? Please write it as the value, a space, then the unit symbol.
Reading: 0.5 kg/cm²
